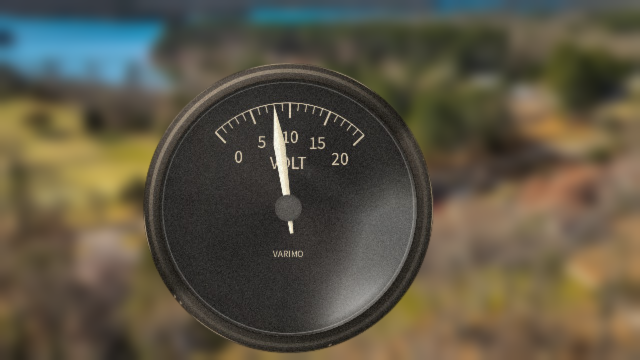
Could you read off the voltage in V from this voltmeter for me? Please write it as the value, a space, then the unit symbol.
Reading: 8 V
